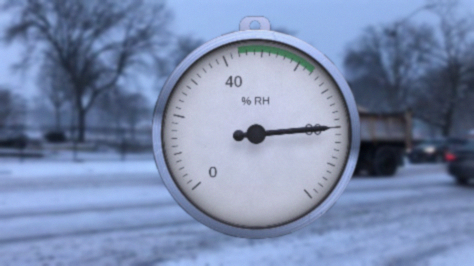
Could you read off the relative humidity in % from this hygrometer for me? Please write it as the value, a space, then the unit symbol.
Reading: 80 %
